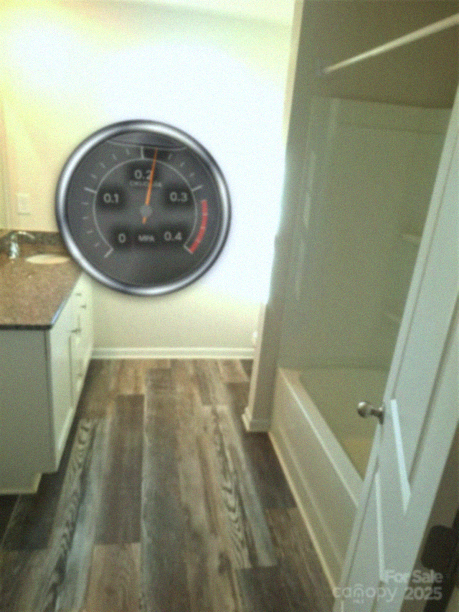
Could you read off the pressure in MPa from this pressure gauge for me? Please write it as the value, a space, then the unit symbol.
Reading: 0.22 MPa
